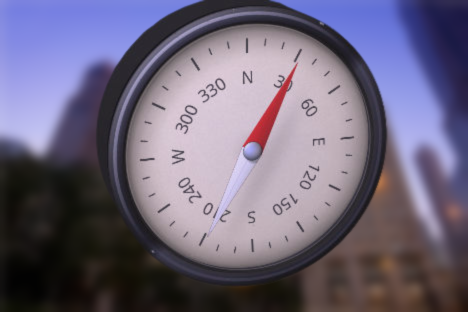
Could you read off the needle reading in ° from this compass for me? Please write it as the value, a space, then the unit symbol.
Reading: 30 °
